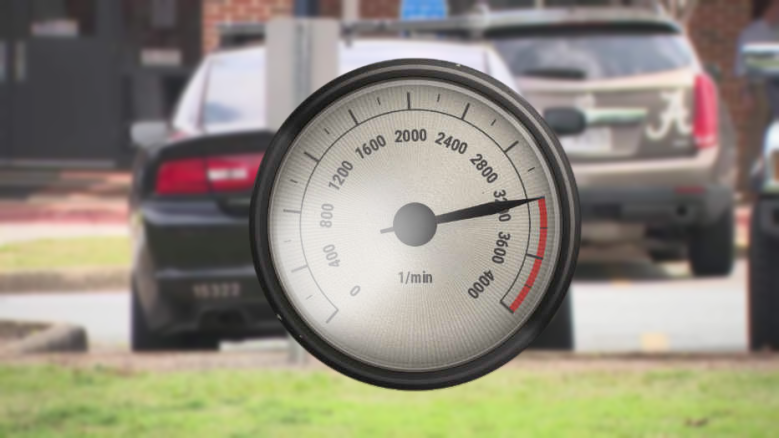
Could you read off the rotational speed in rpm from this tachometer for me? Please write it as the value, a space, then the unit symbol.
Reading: 3200 rpm
